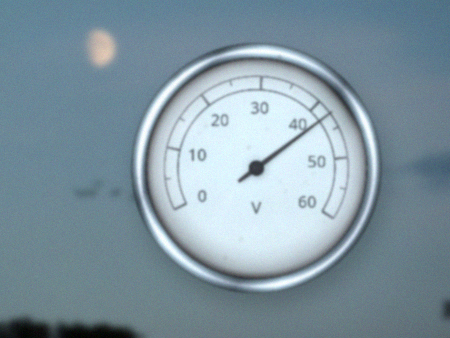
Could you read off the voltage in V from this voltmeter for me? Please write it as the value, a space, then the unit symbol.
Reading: 42.5 V
